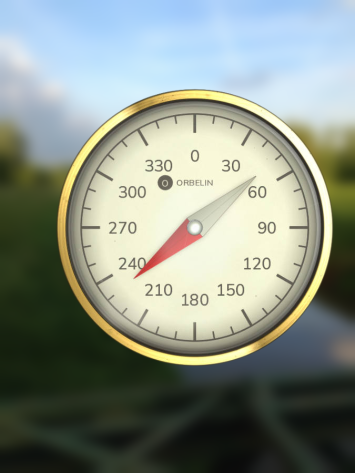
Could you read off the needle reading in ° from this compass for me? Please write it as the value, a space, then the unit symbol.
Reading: 230 °
